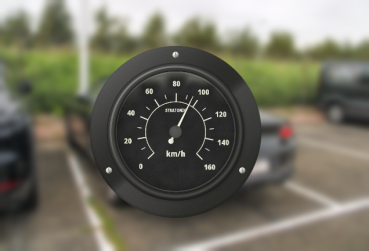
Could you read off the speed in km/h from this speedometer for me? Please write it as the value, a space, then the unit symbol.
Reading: 95 km/h
